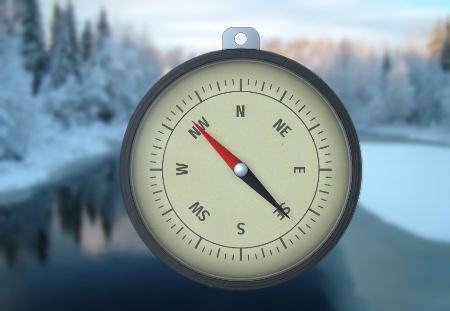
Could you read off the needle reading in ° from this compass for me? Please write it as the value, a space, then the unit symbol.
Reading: 315 °
